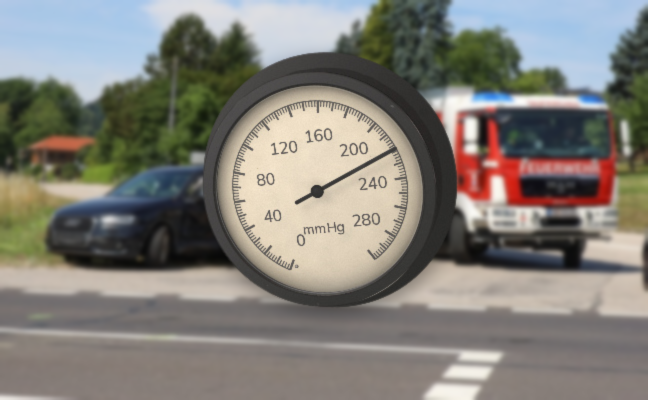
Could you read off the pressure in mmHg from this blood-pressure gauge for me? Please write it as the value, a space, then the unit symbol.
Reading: 220 mmHg
